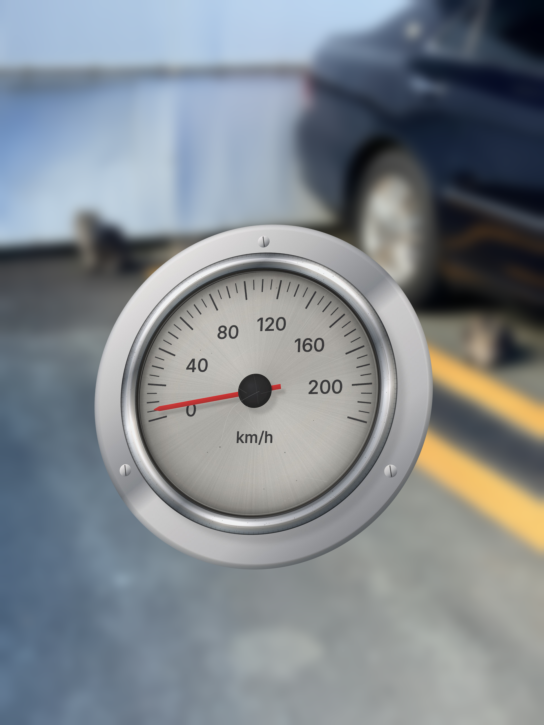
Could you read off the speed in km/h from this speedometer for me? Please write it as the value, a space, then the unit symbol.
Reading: 5 km/h
